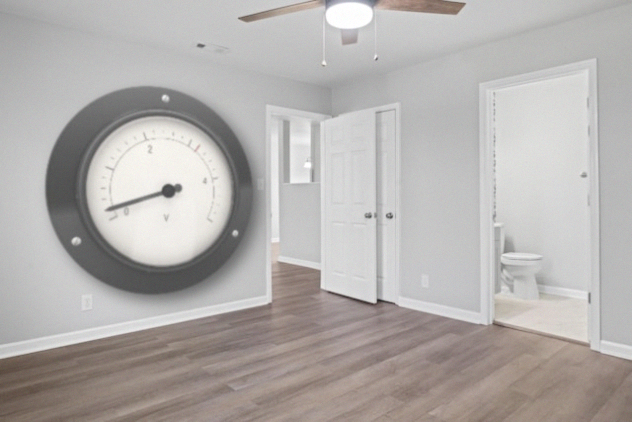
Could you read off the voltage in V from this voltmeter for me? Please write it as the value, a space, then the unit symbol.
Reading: 0.2 V
